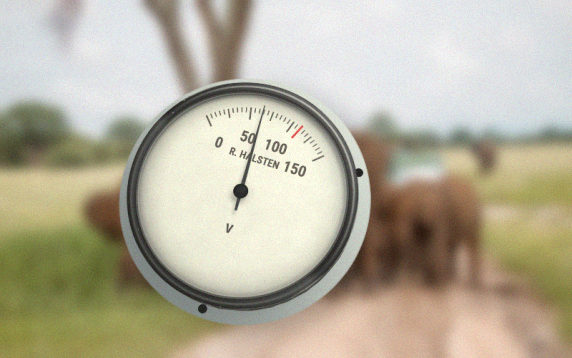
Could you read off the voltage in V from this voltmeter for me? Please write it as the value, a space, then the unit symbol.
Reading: 65 V
